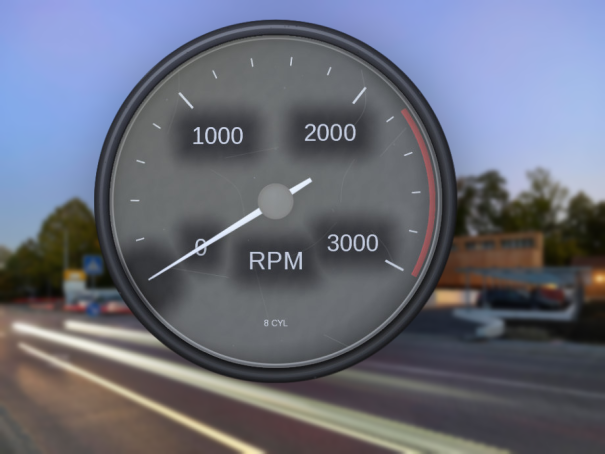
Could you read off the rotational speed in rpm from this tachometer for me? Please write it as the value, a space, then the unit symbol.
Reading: 0 rpm
